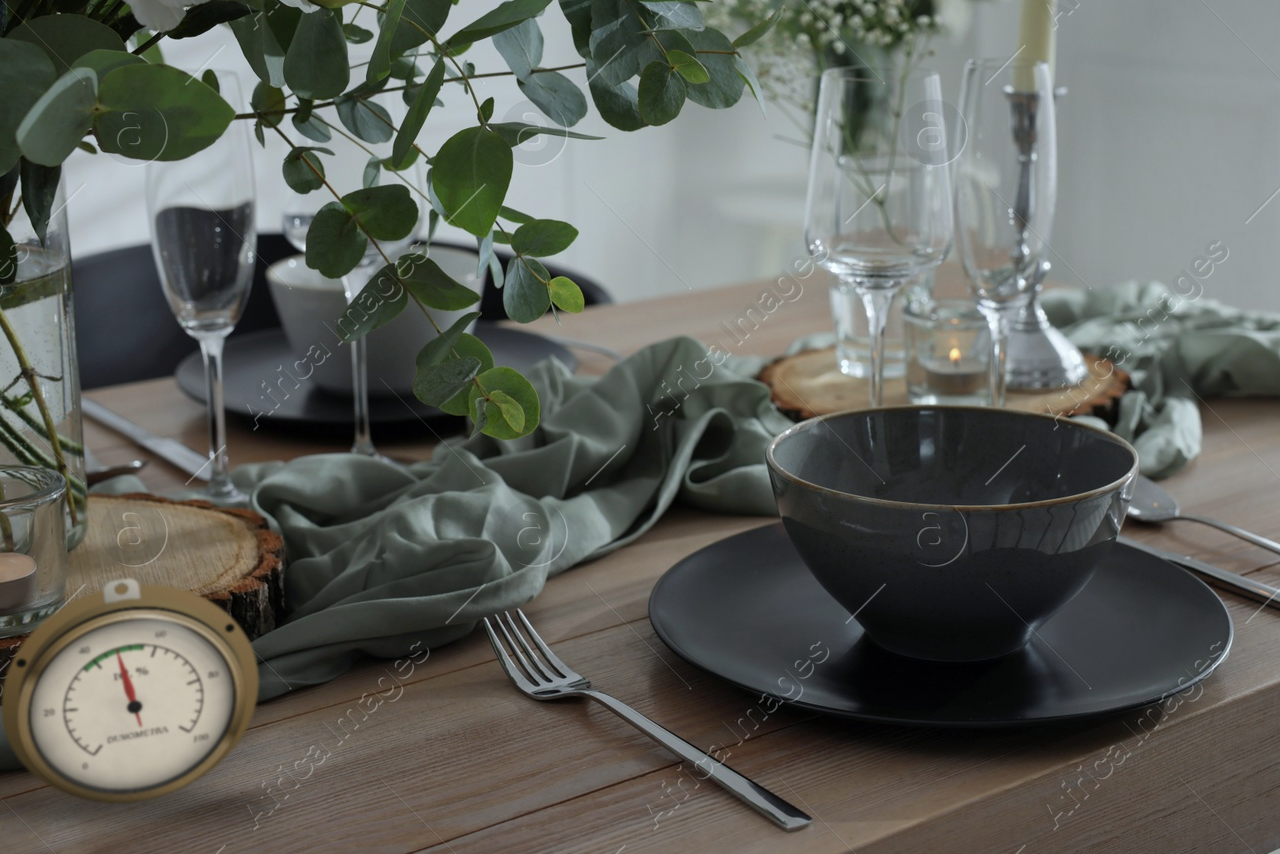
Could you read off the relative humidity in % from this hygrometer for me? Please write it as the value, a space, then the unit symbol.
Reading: 48 %
